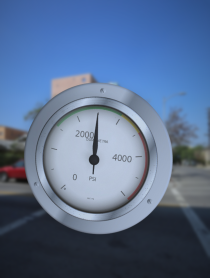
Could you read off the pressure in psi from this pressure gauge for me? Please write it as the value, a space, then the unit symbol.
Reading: 2500 psi
